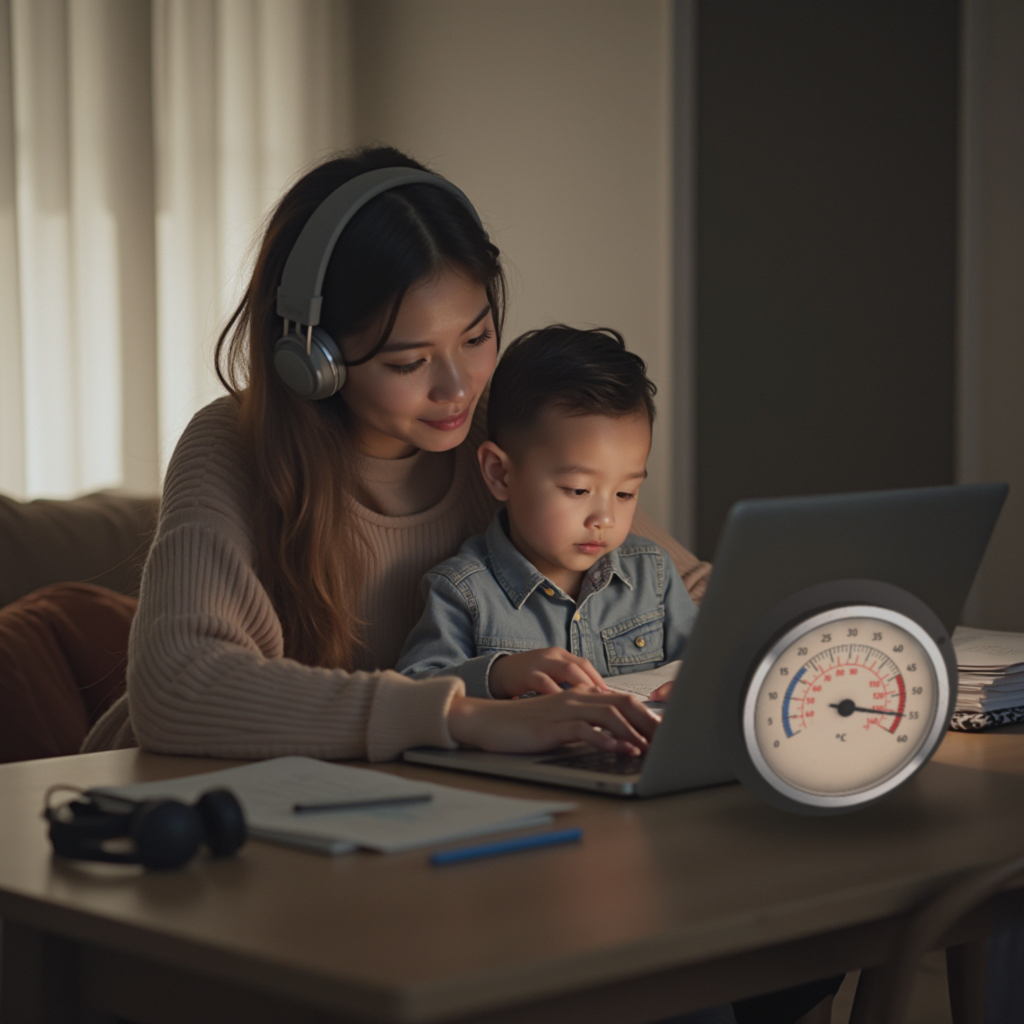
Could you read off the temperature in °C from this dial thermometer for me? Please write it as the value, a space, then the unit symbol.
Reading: 55 °C
